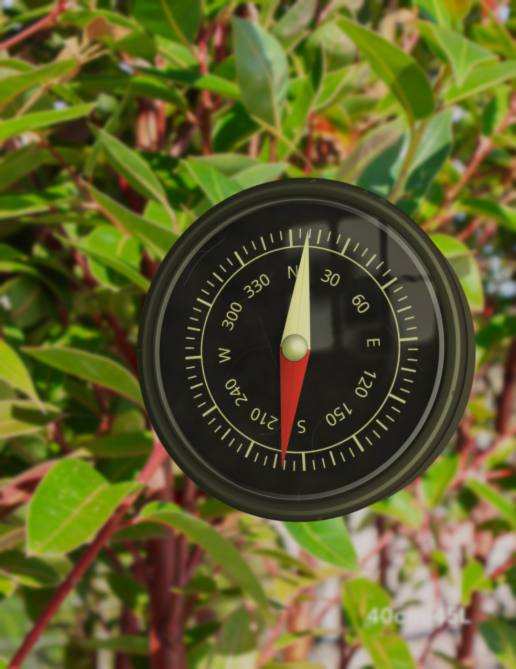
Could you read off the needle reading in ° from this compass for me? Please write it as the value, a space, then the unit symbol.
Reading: 190 °
